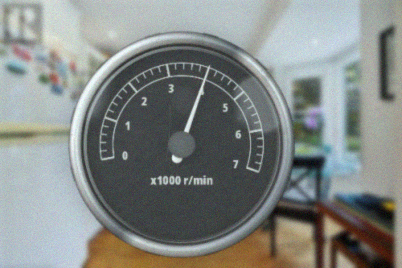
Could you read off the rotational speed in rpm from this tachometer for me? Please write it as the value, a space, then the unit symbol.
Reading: 4000 rpm
